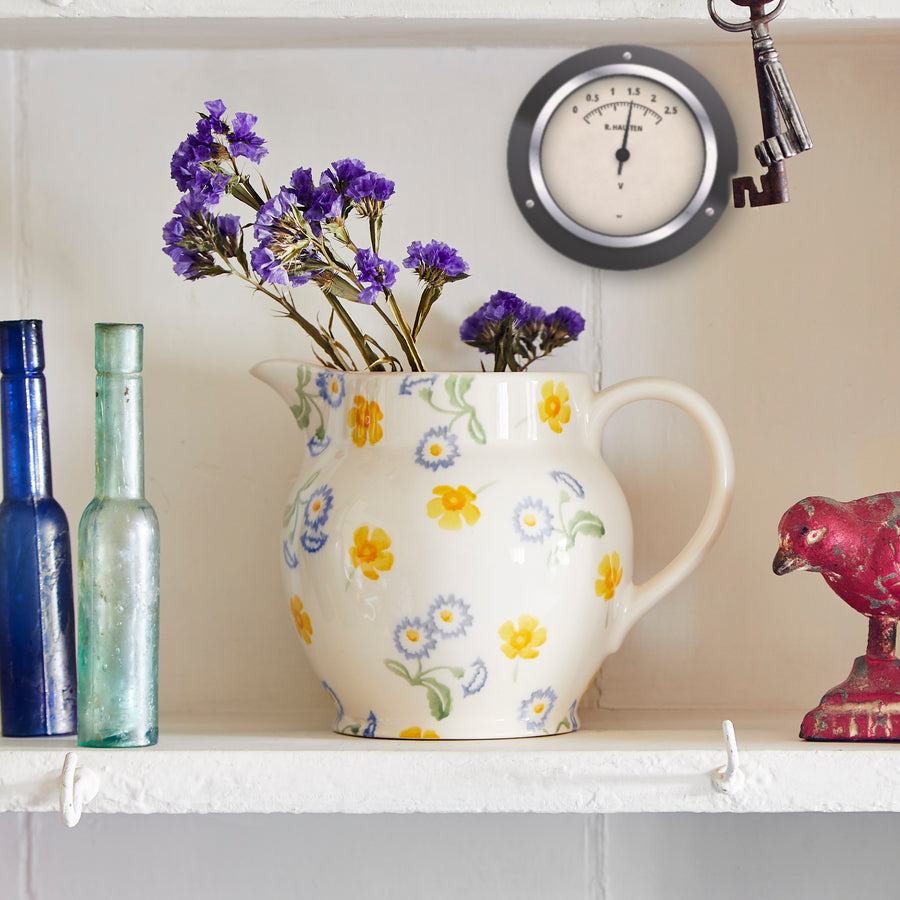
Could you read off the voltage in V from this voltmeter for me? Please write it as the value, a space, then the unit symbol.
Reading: 1.5 V
